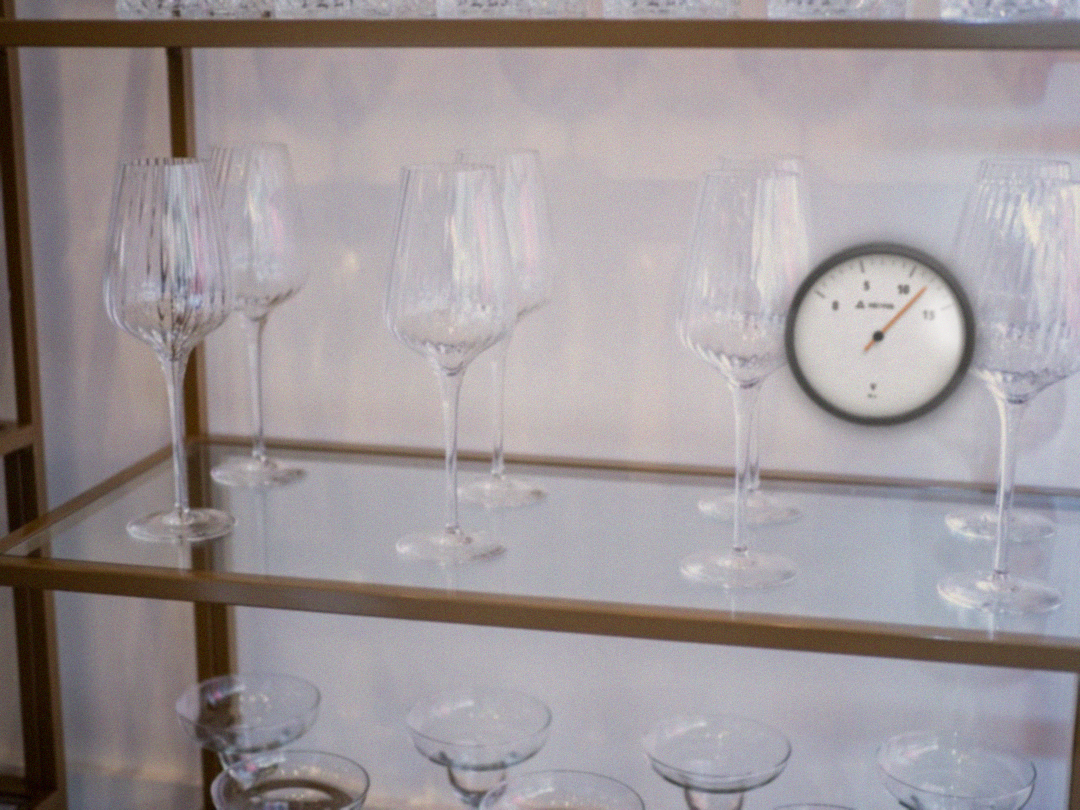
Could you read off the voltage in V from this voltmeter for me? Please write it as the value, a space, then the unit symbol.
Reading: 12 V
